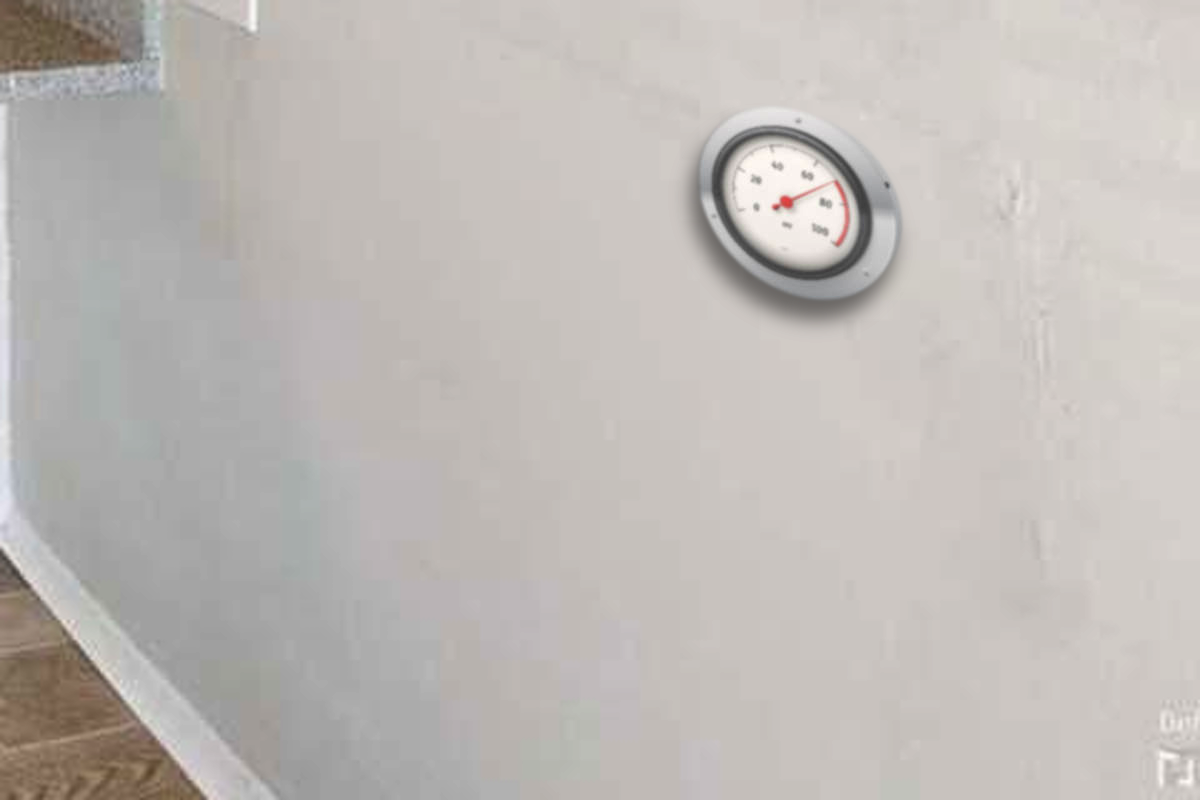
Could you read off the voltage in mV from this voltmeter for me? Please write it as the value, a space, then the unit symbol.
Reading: 70 mV
